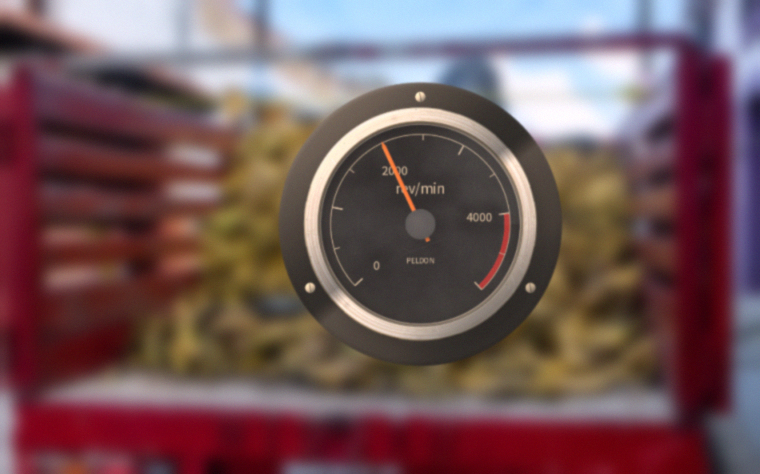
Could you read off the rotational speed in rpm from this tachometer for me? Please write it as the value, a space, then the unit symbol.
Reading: 2000 rpm
